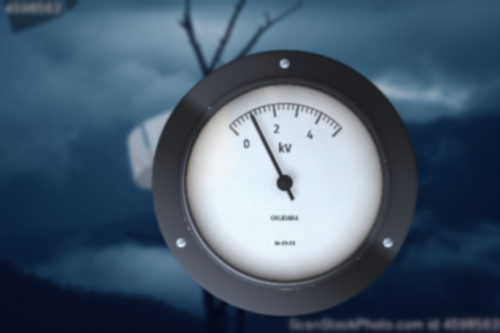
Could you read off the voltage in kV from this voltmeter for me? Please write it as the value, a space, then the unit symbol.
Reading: 1 kV
